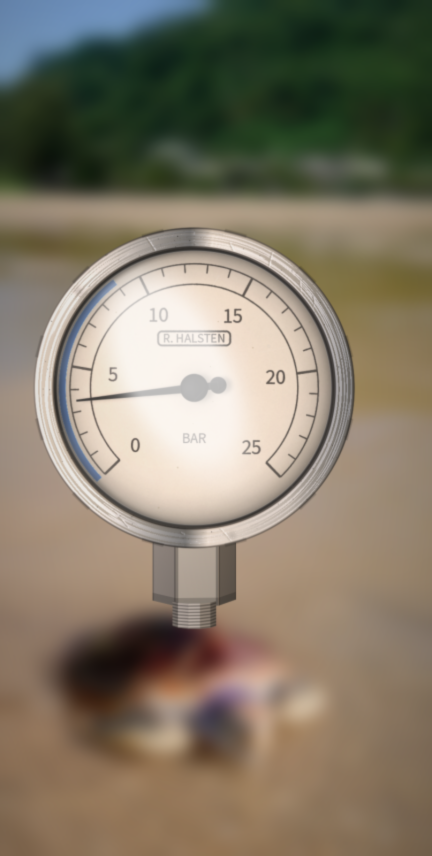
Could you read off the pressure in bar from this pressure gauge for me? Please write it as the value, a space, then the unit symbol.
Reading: 3.5 bar
